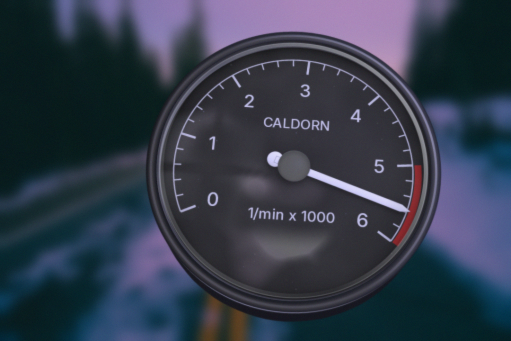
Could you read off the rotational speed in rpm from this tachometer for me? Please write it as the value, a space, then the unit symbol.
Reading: 5600 rpm
